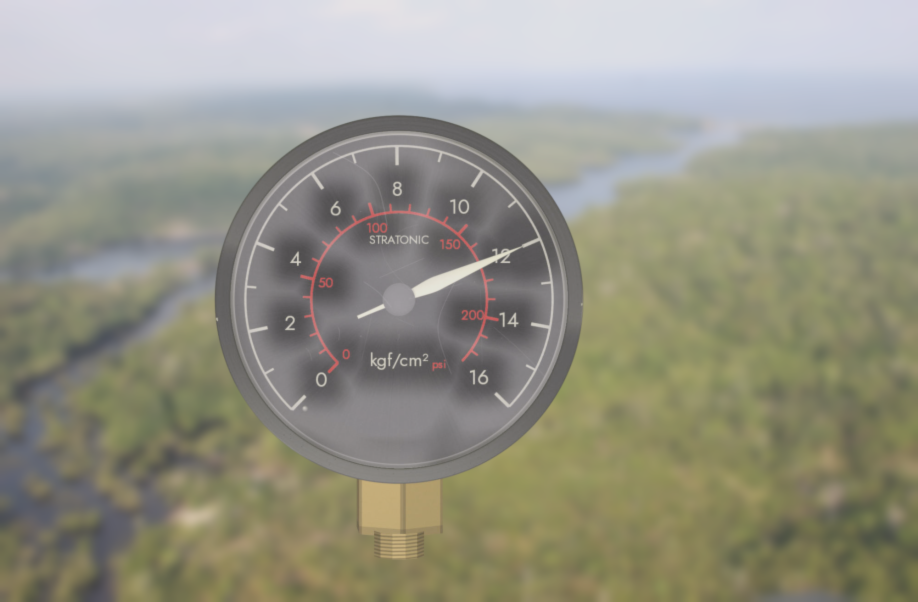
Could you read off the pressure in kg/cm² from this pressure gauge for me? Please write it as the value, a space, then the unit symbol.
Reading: 12 kg/cm²
